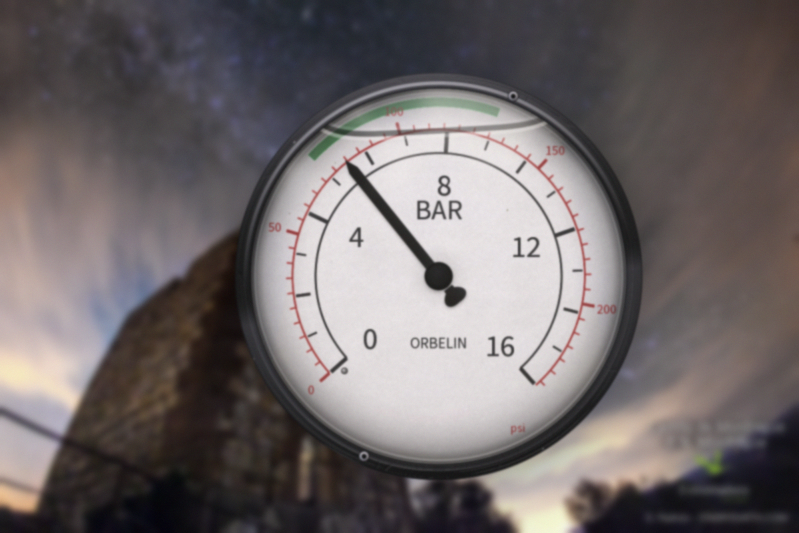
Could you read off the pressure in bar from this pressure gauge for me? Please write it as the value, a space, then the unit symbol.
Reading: 5.5 bar
